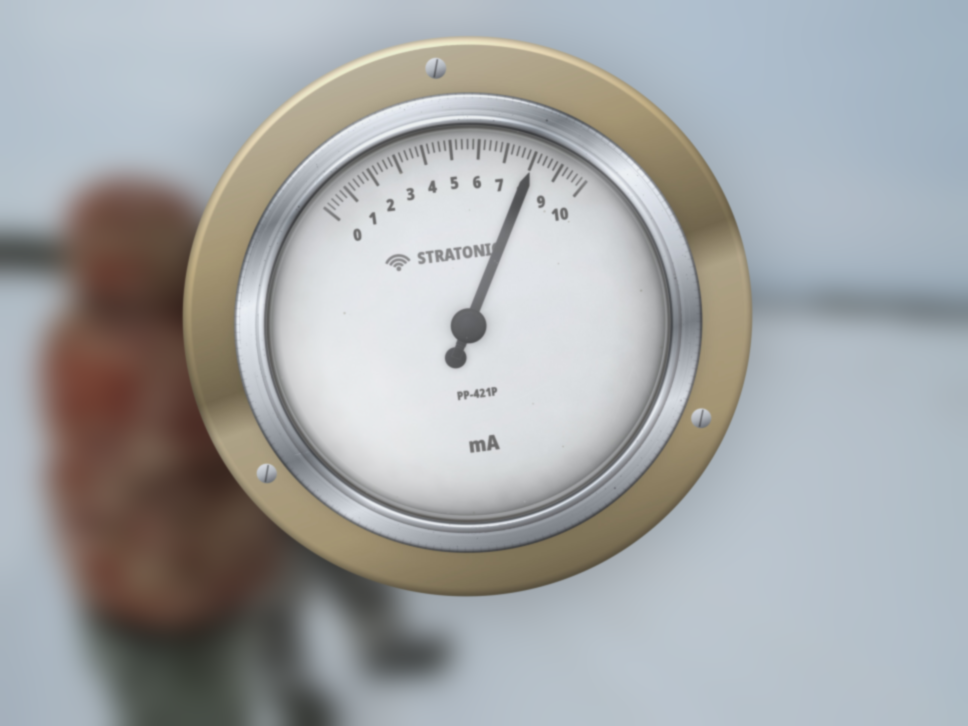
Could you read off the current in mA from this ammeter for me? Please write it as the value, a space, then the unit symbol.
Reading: 8 mA
